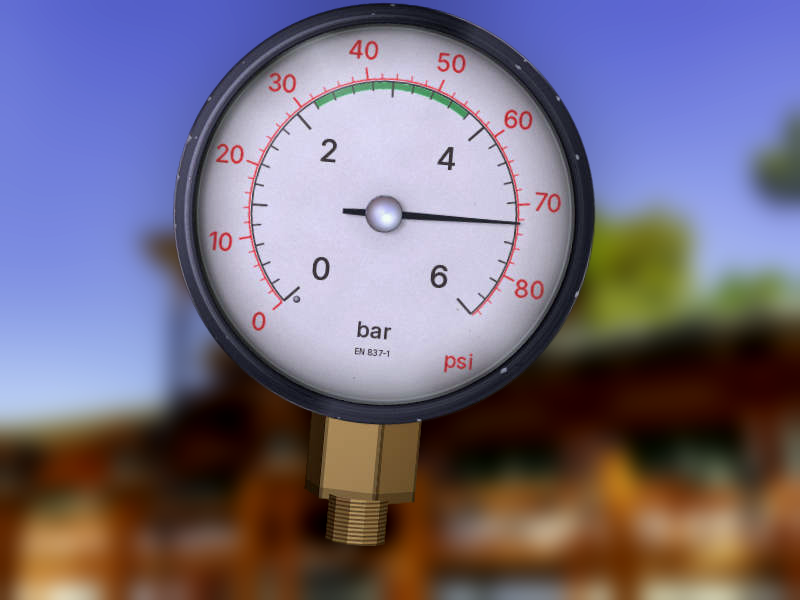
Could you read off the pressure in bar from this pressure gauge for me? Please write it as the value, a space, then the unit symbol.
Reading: 5 bar
